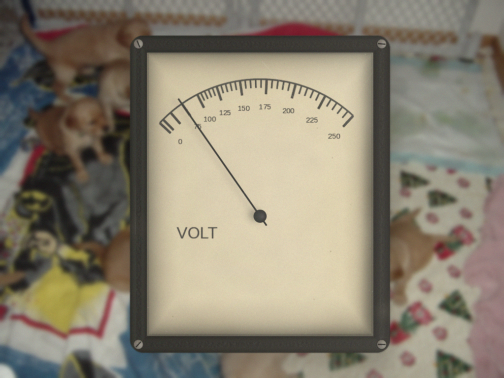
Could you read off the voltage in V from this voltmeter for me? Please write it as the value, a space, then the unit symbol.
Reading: 75 V
